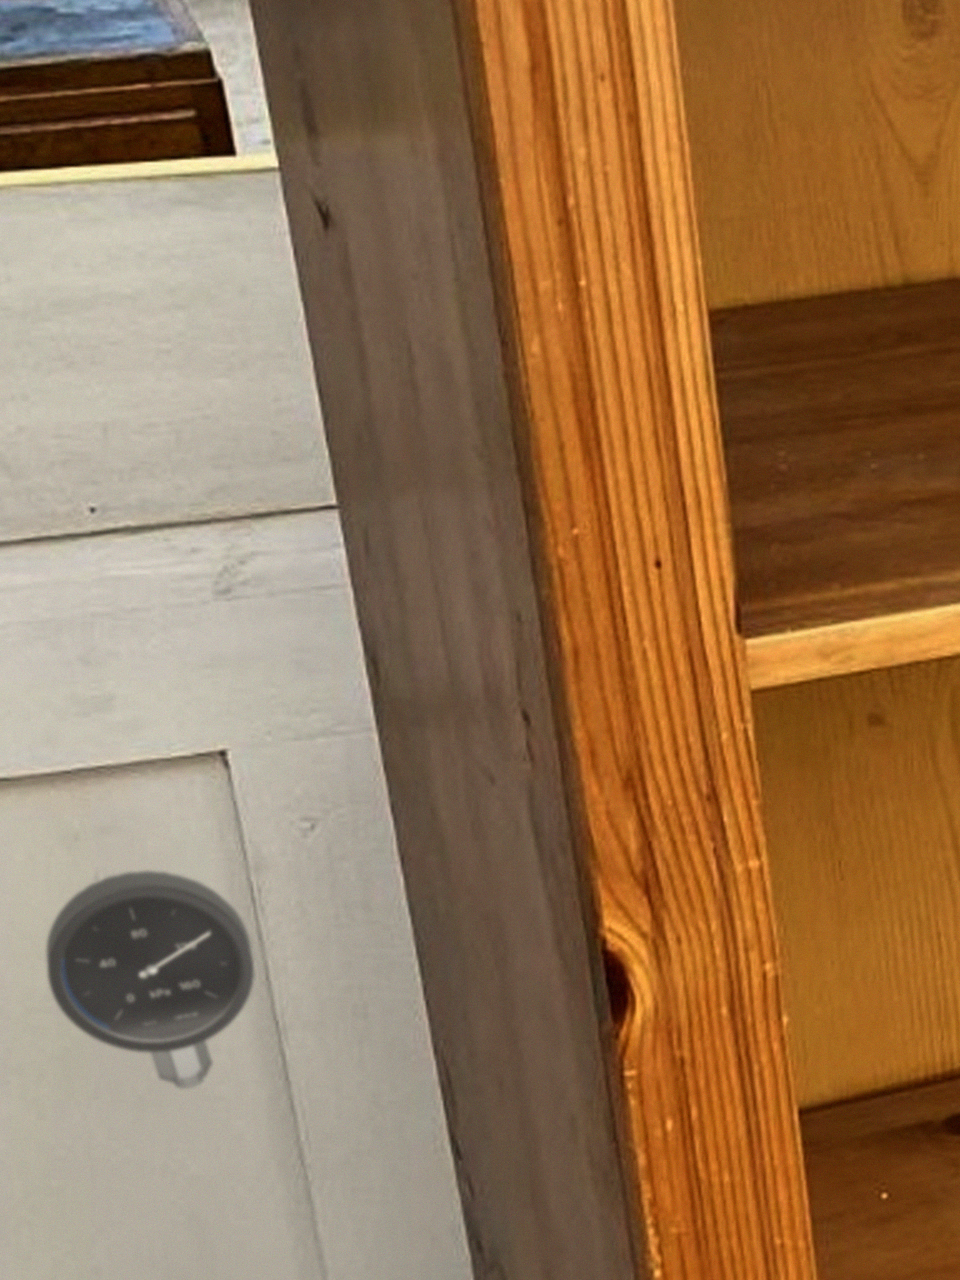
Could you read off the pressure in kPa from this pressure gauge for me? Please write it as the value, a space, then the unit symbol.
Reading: 120 kPa
